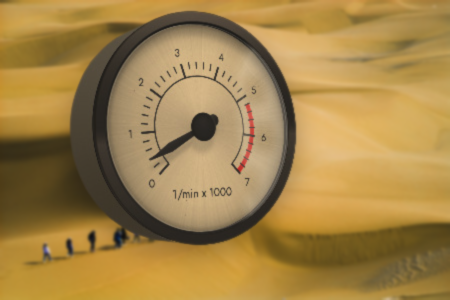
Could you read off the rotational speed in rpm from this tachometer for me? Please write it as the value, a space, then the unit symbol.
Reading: 400 rpm
